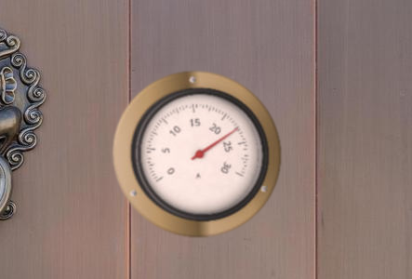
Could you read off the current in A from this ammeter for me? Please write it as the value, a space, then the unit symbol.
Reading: 22.5 A
